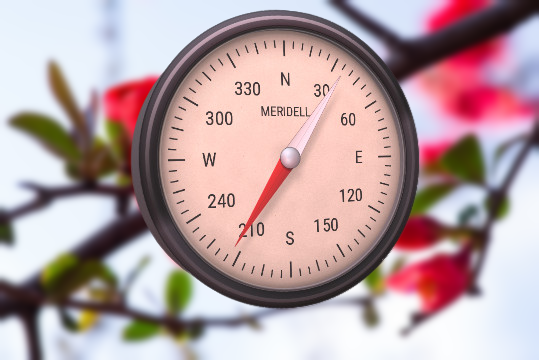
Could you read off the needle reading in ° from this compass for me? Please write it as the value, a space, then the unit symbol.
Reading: 215 °
